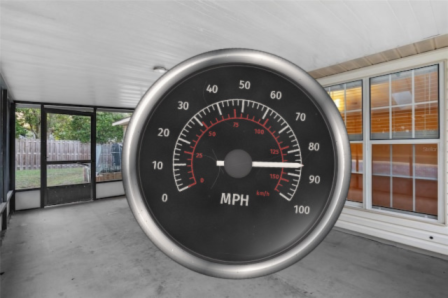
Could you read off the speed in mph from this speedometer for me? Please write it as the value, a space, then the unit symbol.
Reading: 86 mph
